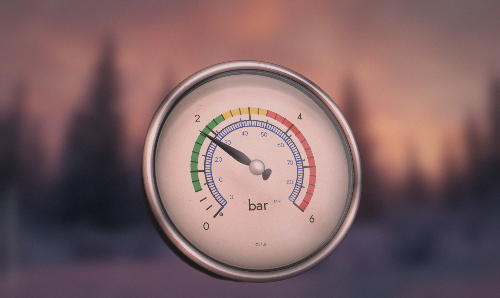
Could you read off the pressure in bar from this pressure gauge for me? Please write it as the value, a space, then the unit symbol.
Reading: 1.8 bar
